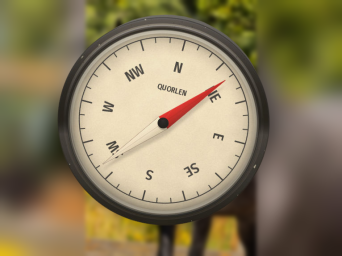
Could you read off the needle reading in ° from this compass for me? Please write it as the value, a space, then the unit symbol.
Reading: 40 °
